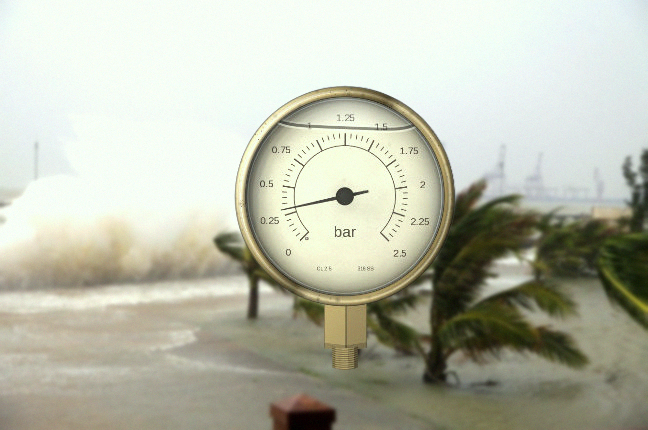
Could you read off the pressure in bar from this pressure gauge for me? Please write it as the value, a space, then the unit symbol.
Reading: 0.3 bar
